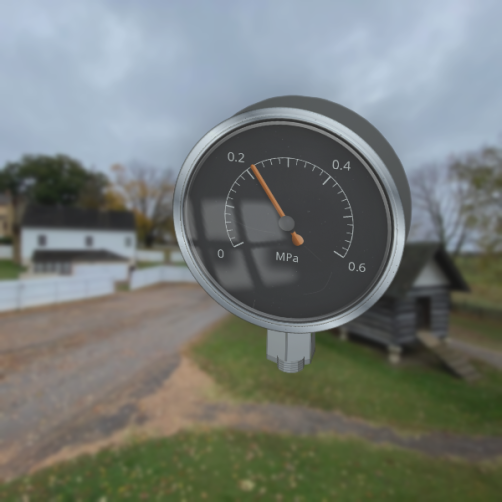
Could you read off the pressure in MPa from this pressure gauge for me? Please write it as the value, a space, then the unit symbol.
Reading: 0.22 MPa
